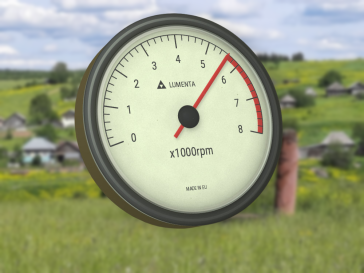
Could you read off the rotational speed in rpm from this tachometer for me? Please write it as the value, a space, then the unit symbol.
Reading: 5600 rpm
